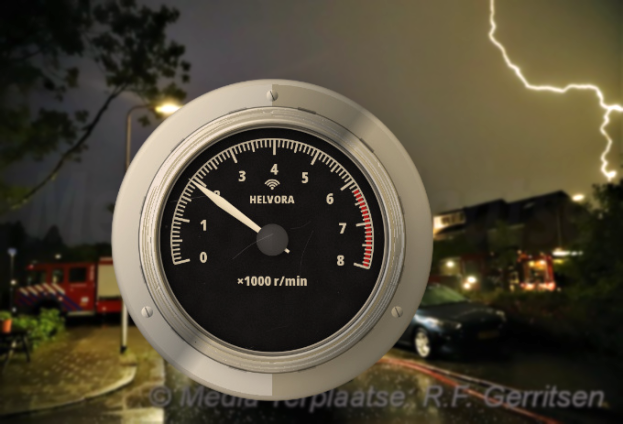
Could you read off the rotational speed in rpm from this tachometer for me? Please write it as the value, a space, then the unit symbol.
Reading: 1900 rpm
